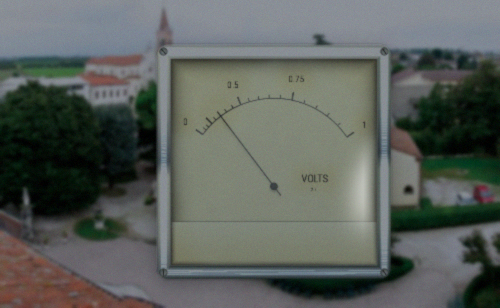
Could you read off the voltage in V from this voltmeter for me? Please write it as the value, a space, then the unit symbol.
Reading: 0.35 V
